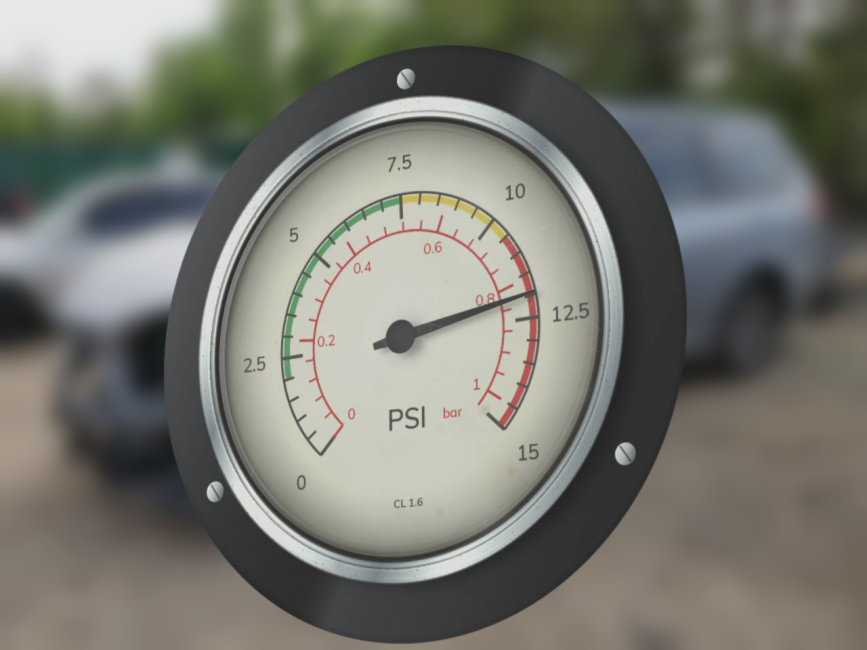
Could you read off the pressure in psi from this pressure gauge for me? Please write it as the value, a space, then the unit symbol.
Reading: 12 psi
